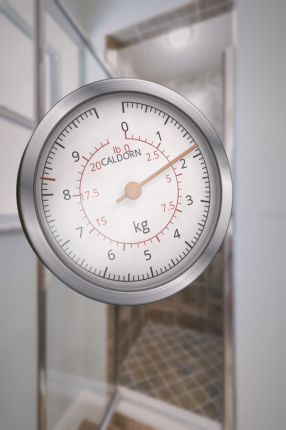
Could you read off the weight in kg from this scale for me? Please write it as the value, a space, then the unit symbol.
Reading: 1.8 kg
